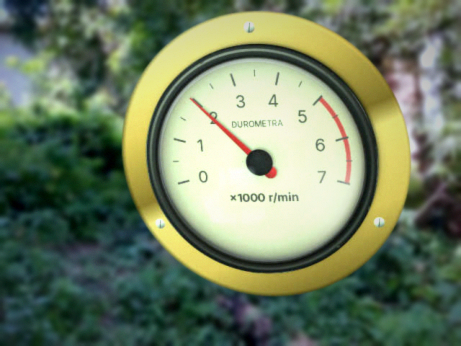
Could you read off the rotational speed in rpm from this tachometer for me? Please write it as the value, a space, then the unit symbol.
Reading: 2000 rpm
